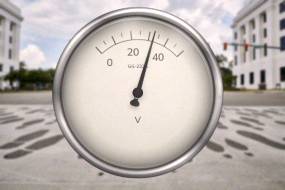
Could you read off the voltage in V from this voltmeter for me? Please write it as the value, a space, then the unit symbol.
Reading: 32.5 V
